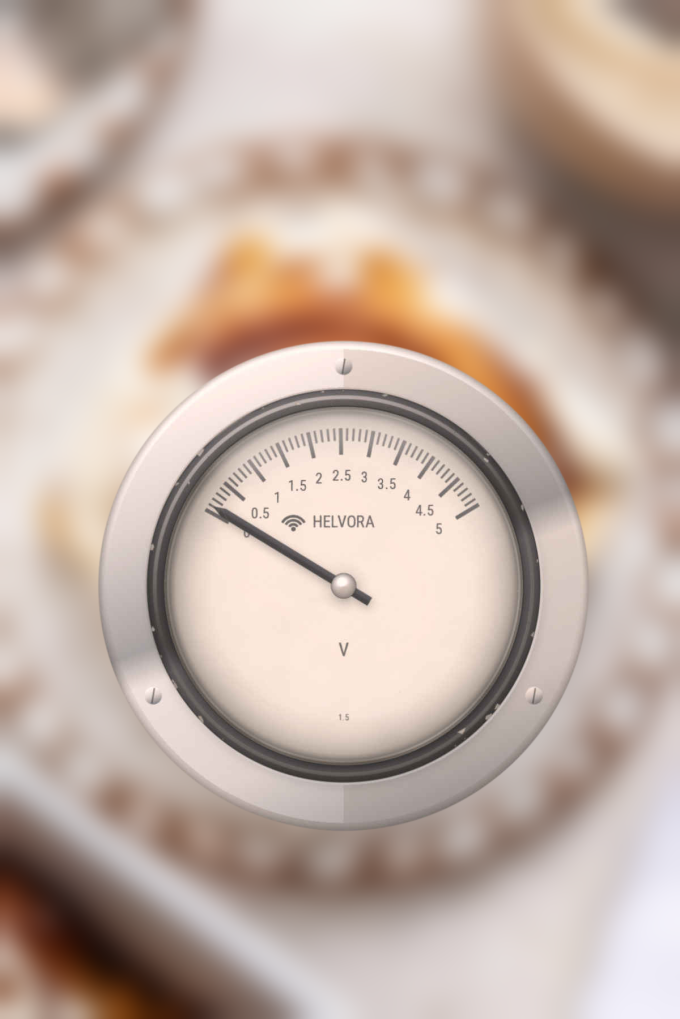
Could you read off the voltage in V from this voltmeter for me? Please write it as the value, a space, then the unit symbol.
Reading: 0.1 V
